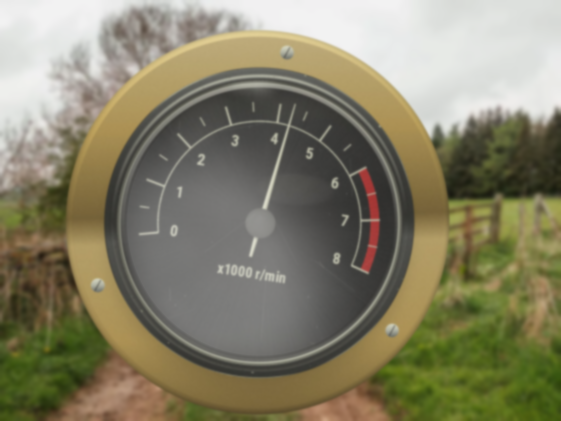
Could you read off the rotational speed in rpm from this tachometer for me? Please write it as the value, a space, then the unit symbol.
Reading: 4250 rpm
